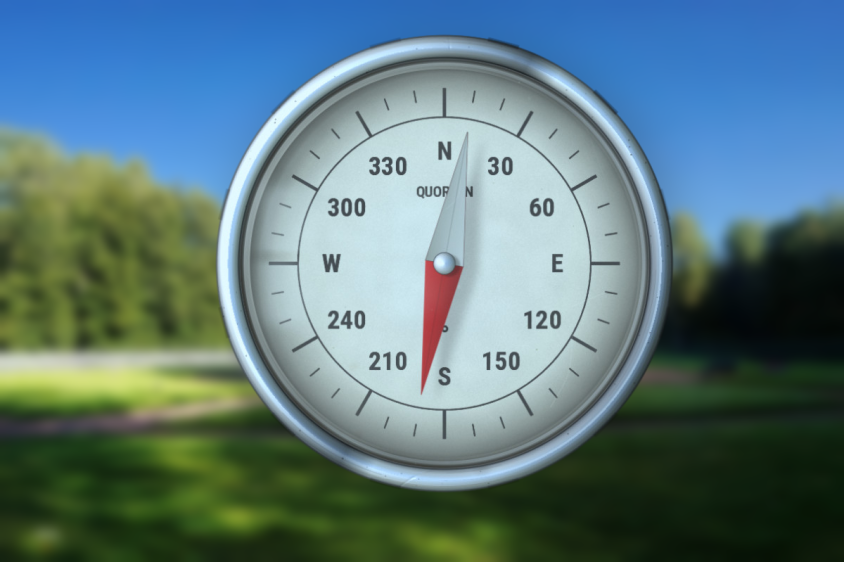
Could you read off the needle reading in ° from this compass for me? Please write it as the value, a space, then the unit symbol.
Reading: 190 °
